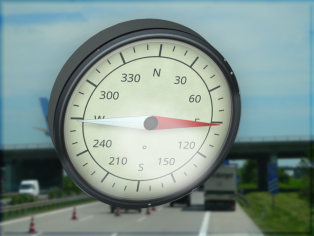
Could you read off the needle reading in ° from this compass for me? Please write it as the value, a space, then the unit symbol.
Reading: 90 °
